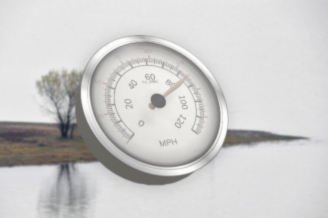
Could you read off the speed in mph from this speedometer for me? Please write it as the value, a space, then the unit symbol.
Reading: 85 mph
